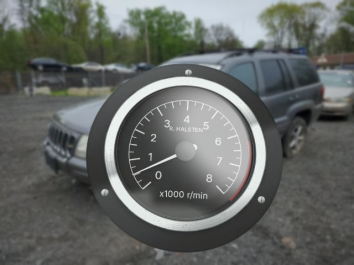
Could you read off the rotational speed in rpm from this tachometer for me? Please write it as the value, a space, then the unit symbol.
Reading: 500 rpm
